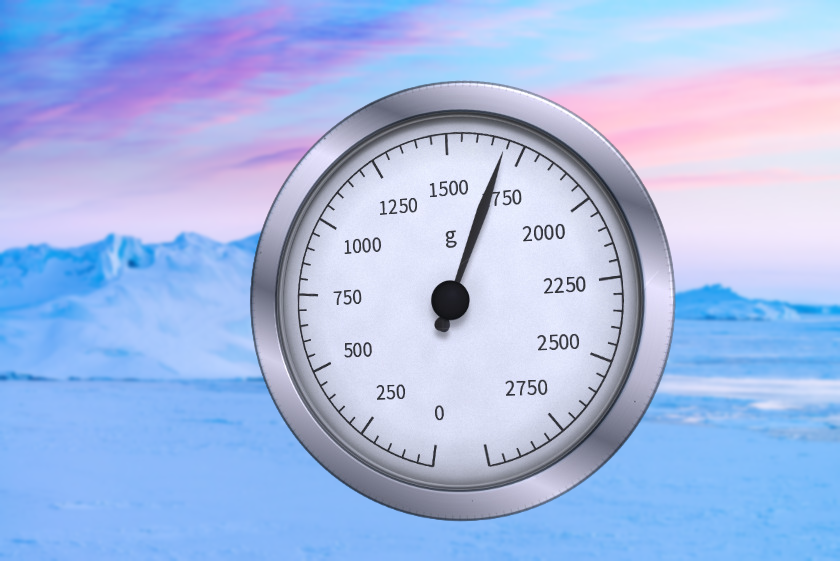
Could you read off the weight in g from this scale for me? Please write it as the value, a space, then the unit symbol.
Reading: 1700 g
